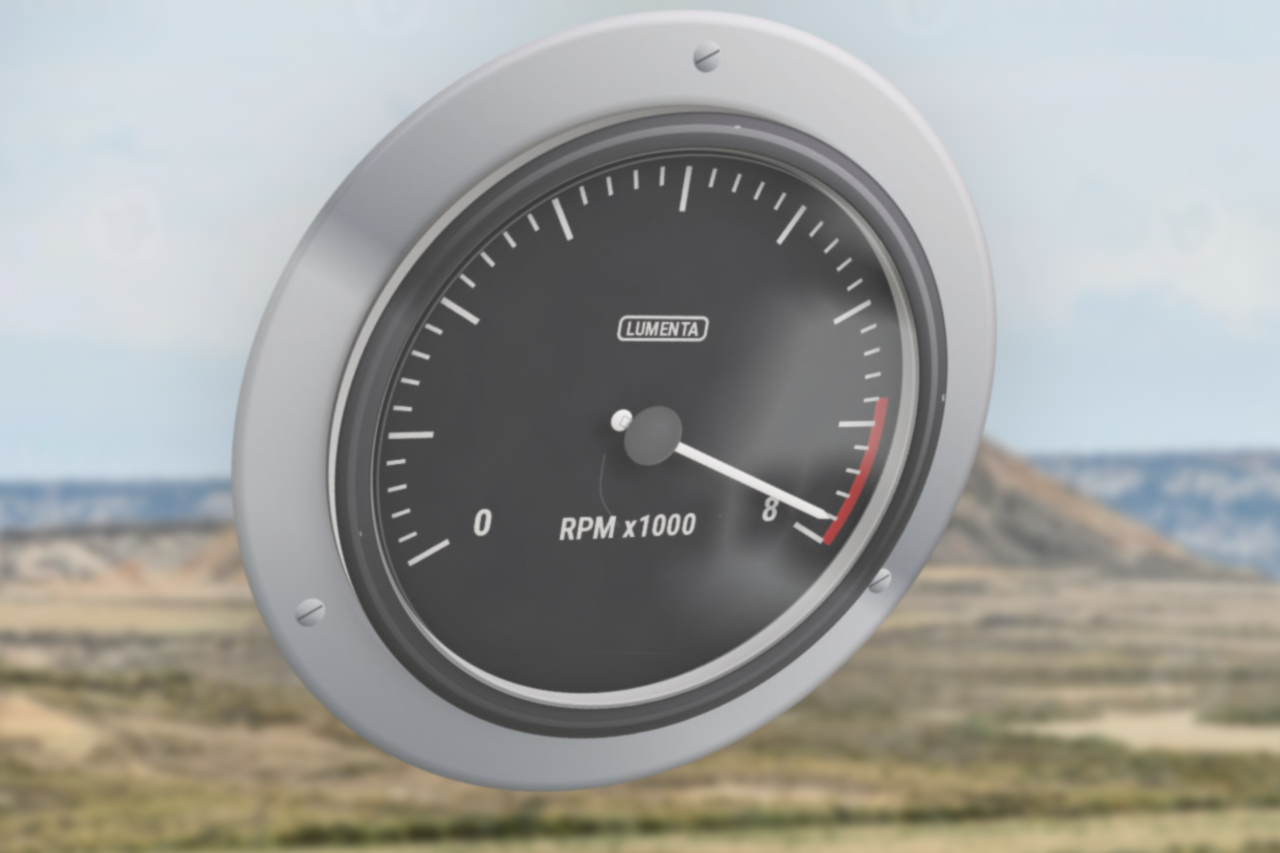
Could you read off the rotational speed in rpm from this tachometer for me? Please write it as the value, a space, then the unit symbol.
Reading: 7800 rpm
